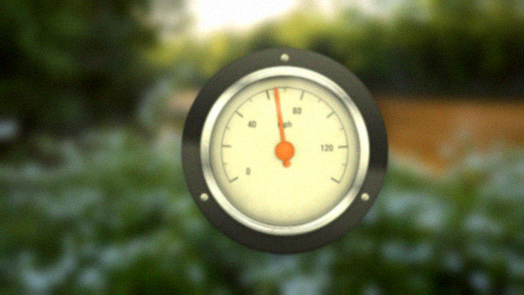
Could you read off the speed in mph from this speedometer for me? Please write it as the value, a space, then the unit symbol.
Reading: 65 mph
